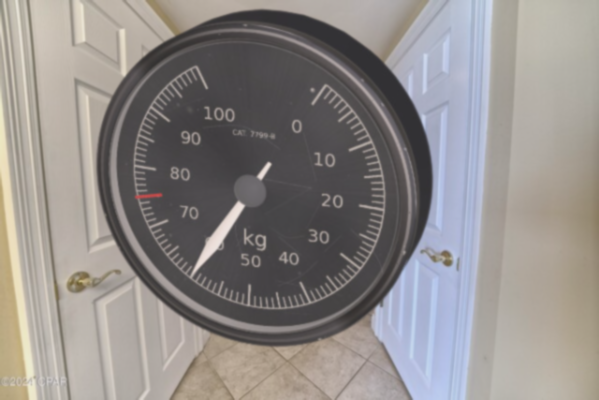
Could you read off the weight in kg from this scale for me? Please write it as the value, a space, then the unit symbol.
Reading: 60 kg
